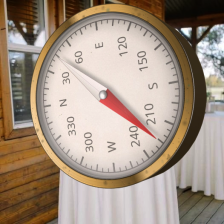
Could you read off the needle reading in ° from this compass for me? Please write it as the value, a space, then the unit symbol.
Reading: 225 °
